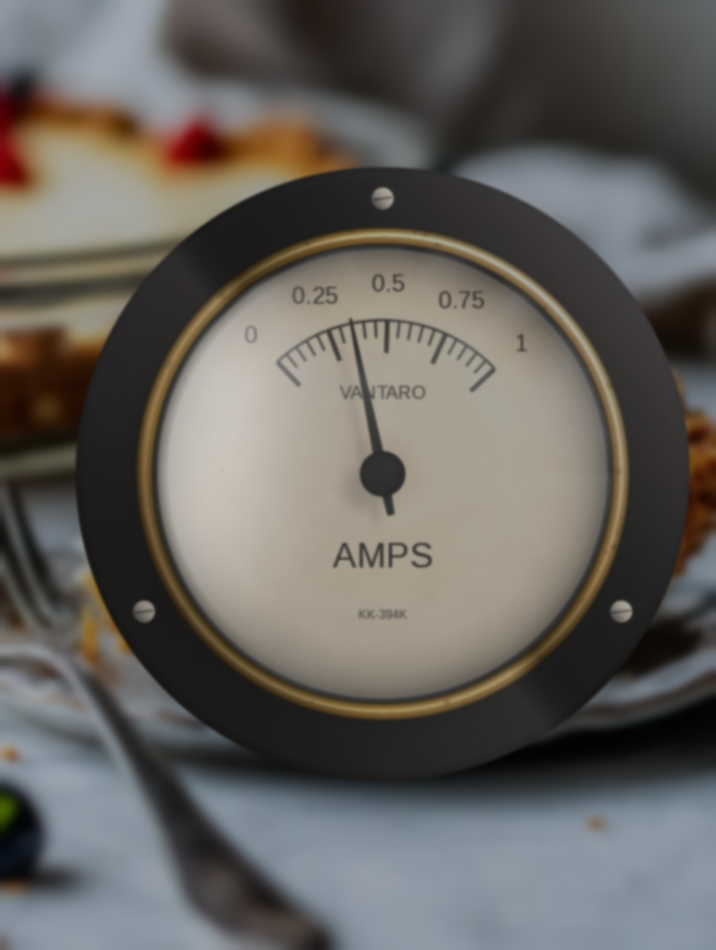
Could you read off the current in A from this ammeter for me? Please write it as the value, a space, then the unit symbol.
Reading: 0.35 A
